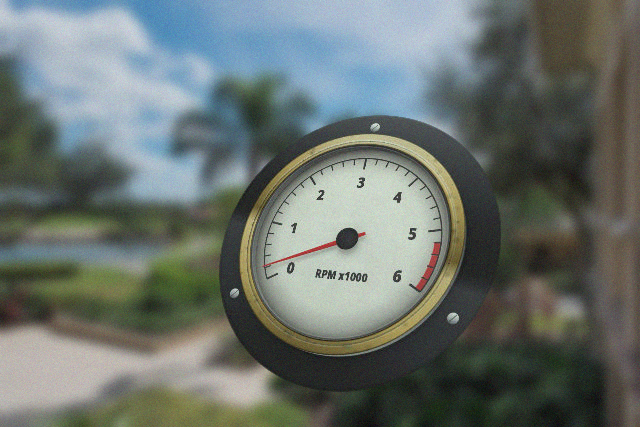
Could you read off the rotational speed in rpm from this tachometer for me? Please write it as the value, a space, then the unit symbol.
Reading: 200 rpm
